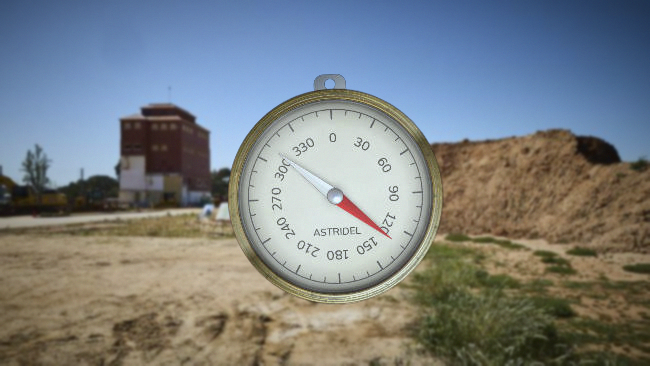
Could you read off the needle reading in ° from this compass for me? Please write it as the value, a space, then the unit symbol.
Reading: 130 °
